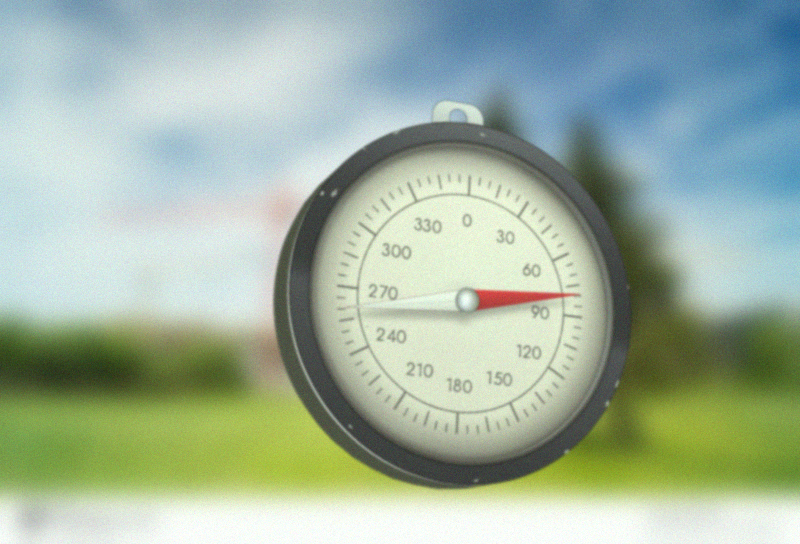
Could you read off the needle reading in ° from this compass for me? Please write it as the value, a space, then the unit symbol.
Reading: 80 °
